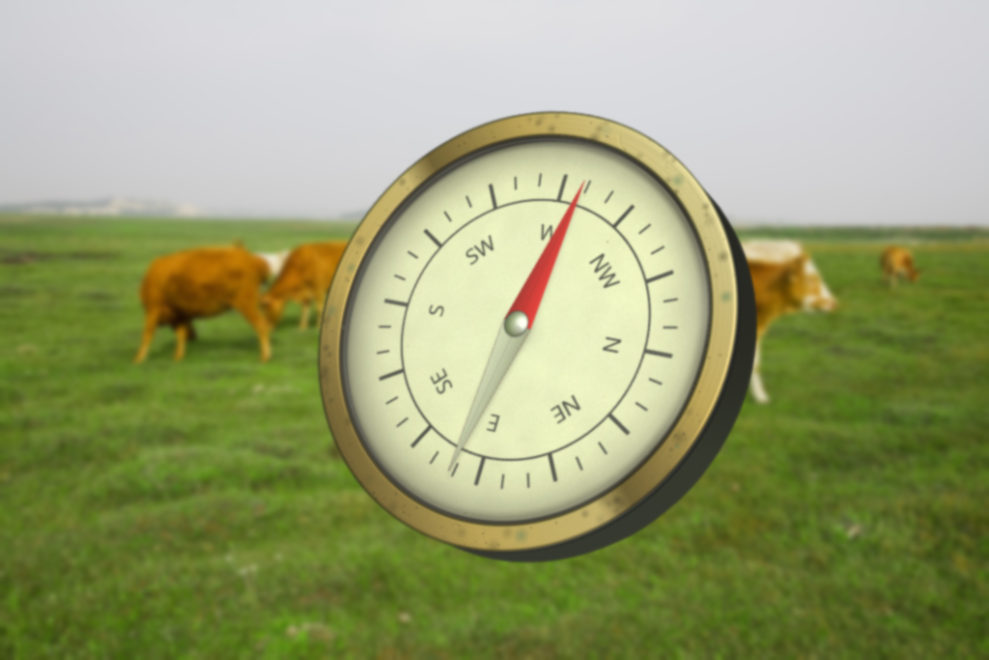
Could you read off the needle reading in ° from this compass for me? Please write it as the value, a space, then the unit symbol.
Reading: 280 °
